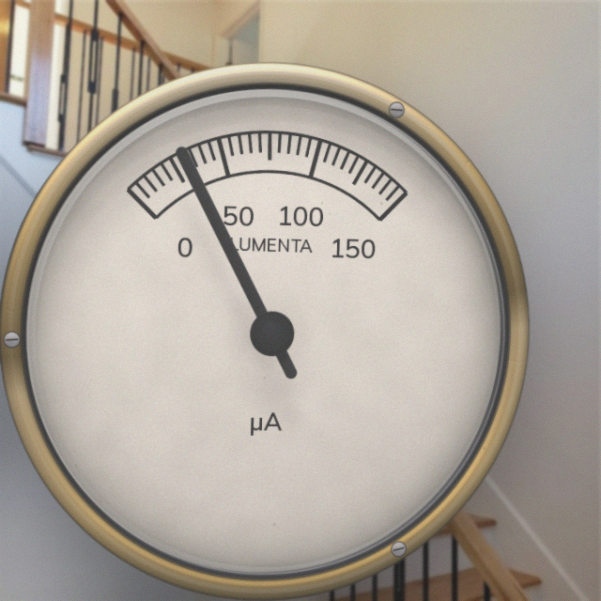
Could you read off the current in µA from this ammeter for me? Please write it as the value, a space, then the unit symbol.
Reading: 30 µA
